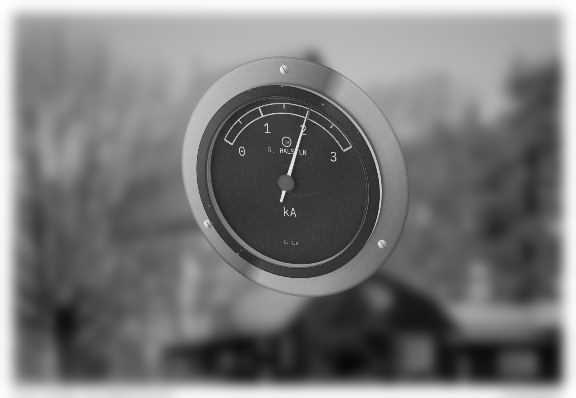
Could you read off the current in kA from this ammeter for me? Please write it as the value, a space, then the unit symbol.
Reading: 2 kA
